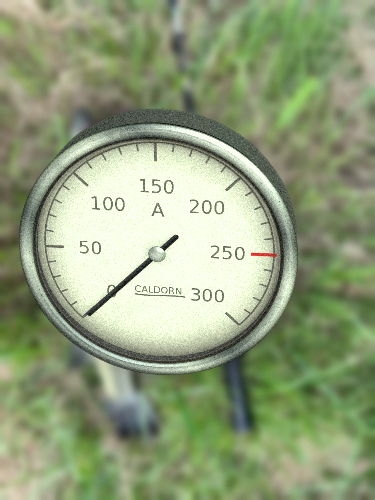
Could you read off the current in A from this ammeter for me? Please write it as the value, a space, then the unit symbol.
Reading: 0 A
